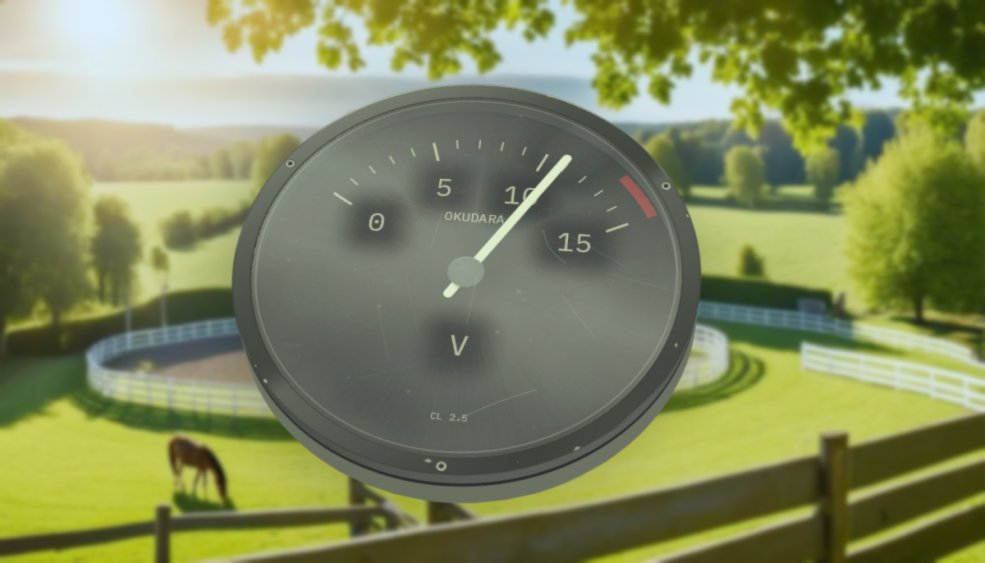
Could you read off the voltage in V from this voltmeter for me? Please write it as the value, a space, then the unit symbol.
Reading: 11 V
